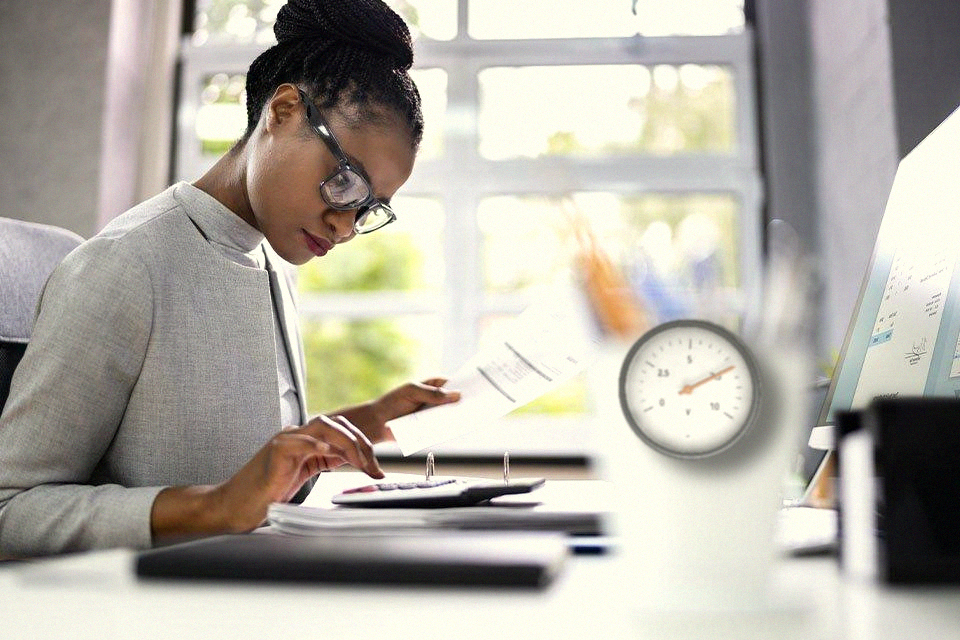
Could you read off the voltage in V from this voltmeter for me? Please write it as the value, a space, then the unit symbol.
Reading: 7.5 V
